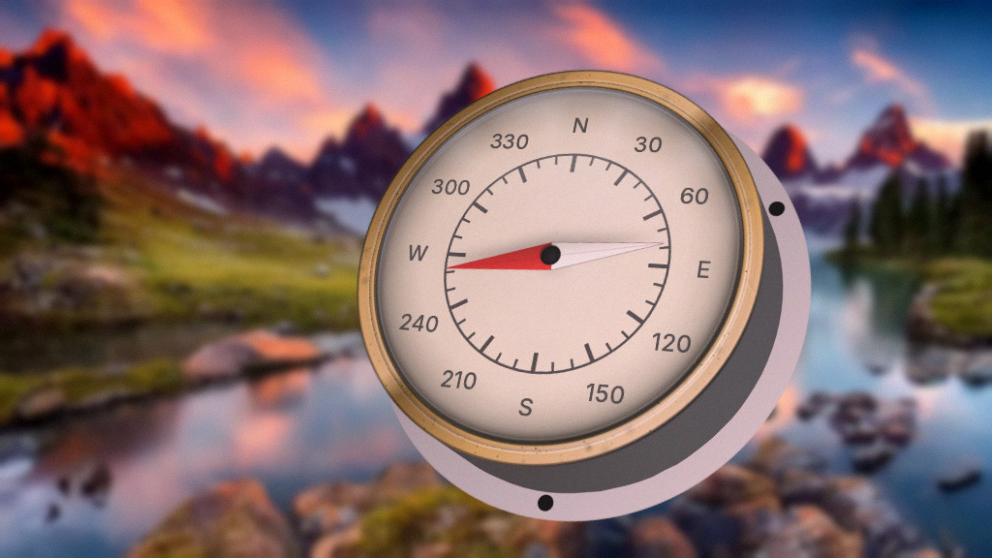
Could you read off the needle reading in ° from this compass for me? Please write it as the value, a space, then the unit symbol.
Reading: 260 °
